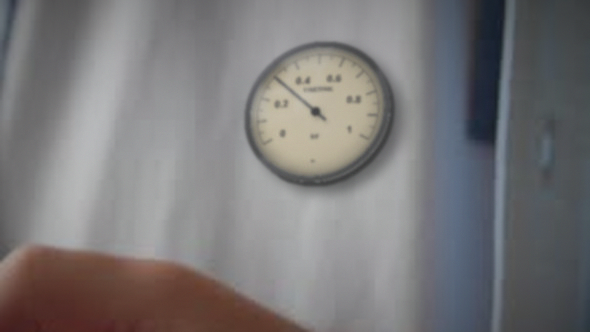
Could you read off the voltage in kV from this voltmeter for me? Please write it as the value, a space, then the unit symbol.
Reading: 0.3 kV
